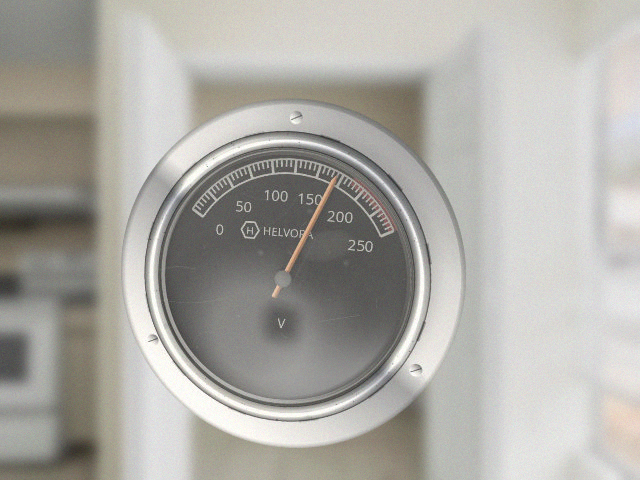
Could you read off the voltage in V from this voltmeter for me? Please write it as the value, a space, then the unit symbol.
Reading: 170 V
